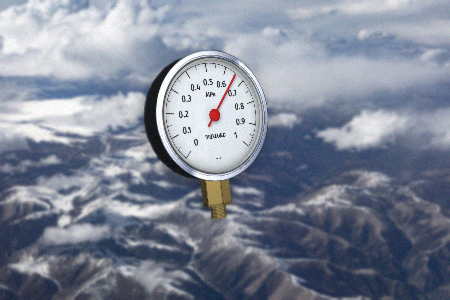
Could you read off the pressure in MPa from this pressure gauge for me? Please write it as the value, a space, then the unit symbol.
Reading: 0.65 MPa
